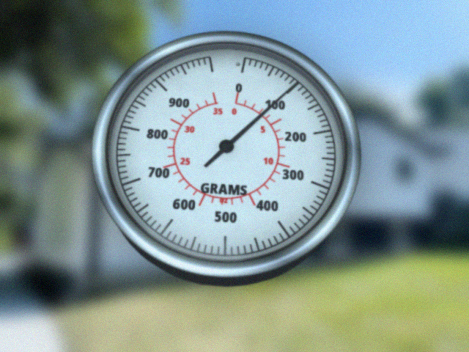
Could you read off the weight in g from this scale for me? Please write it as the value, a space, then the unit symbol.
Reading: 100 g
